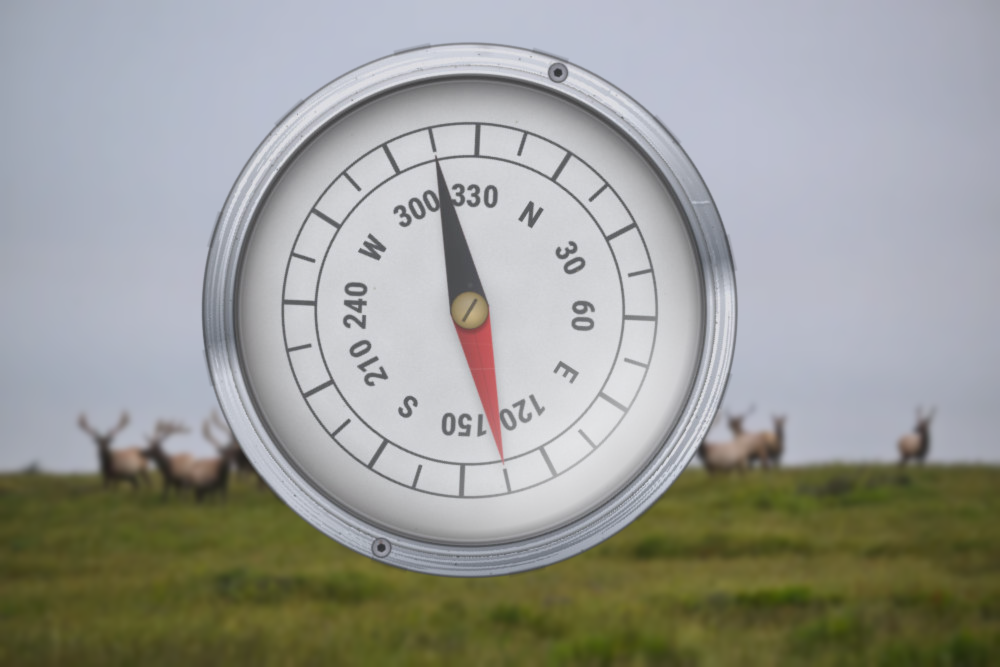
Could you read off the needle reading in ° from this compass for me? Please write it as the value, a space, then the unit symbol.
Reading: 135 °
